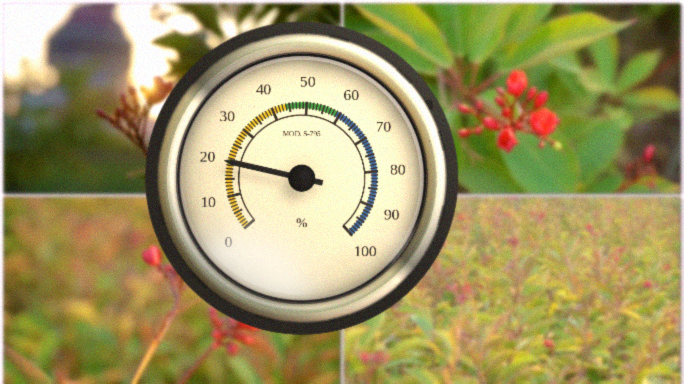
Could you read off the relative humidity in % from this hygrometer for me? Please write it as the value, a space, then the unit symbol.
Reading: 20 %
